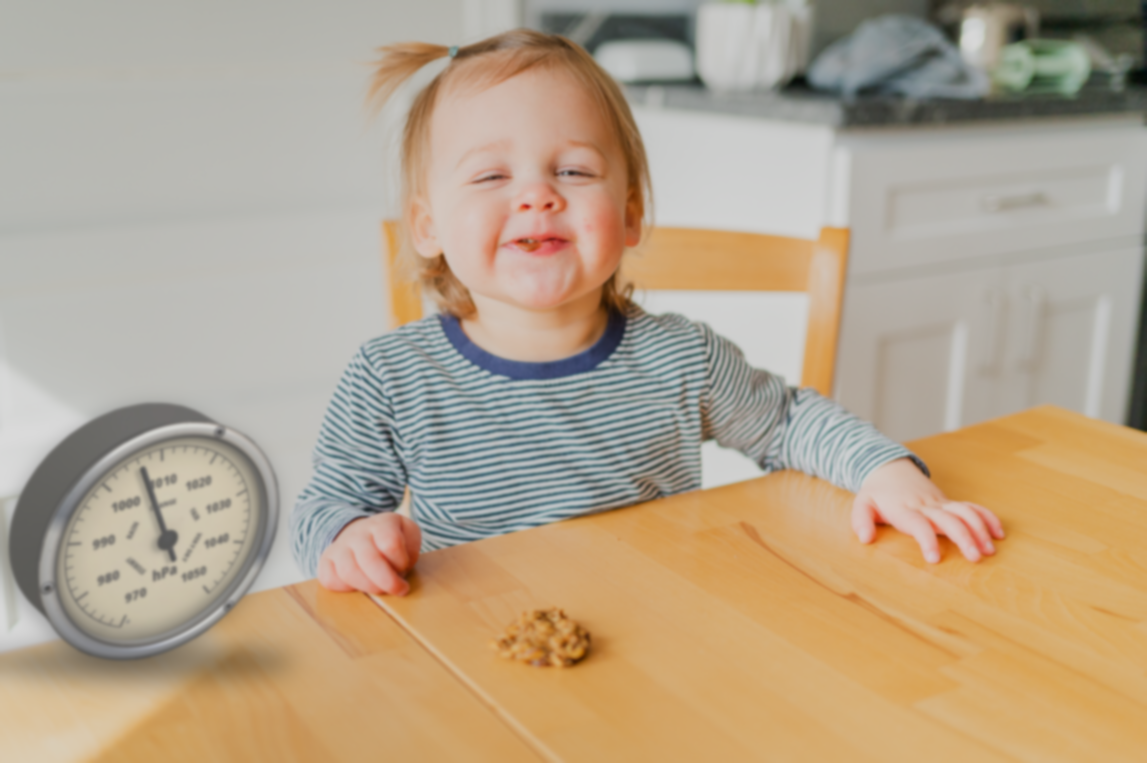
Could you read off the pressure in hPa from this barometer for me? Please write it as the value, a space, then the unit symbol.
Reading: 1006 hPa
